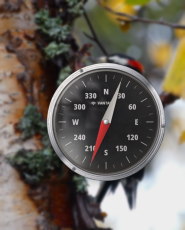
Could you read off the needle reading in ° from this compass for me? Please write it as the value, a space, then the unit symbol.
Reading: 200 °
